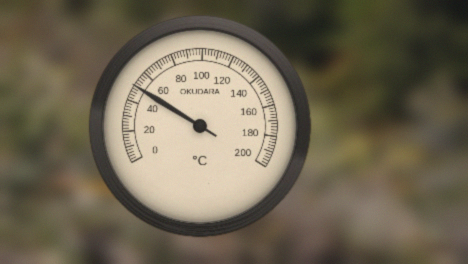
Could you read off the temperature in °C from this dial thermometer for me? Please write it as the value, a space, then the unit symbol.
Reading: 50 °C
